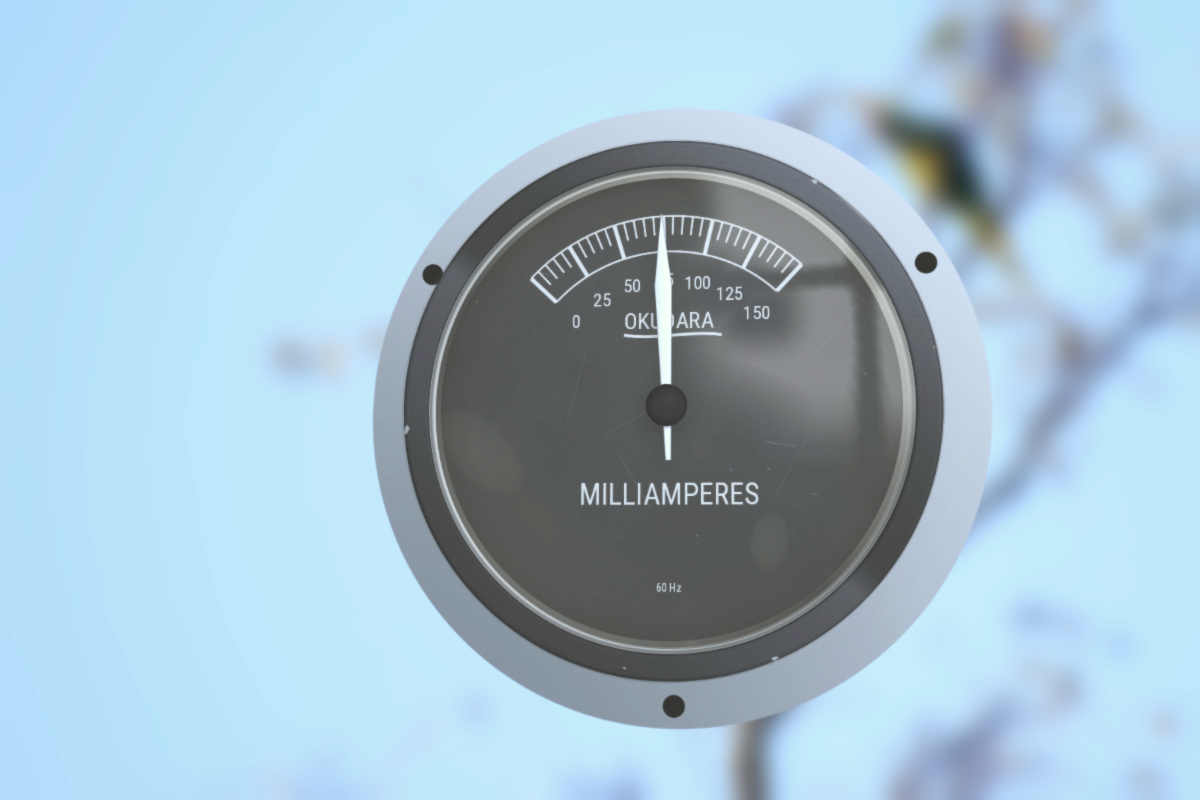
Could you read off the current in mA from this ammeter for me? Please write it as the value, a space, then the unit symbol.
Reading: 75 mA
